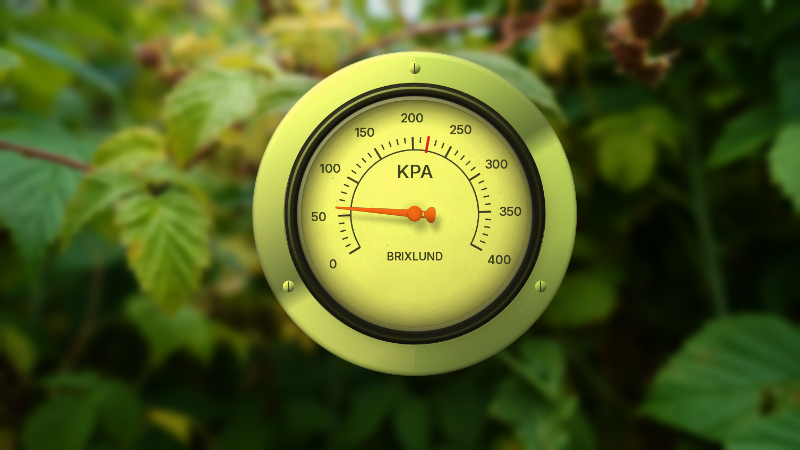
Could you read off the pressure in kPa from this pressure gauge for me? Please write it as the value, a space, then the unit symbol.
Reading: 60 kPa
